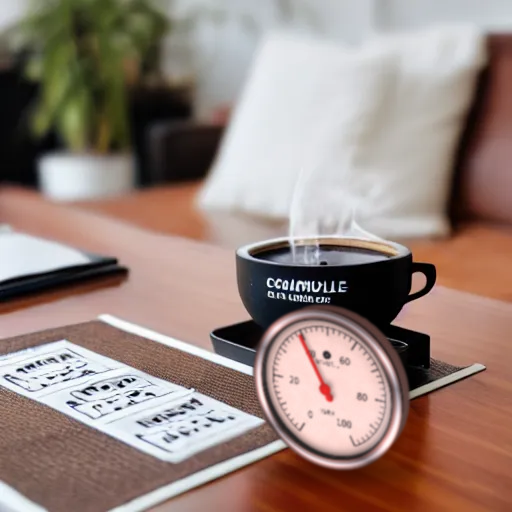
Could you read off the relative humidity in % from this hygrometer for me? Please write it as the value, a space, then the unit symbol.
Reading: 40 %
